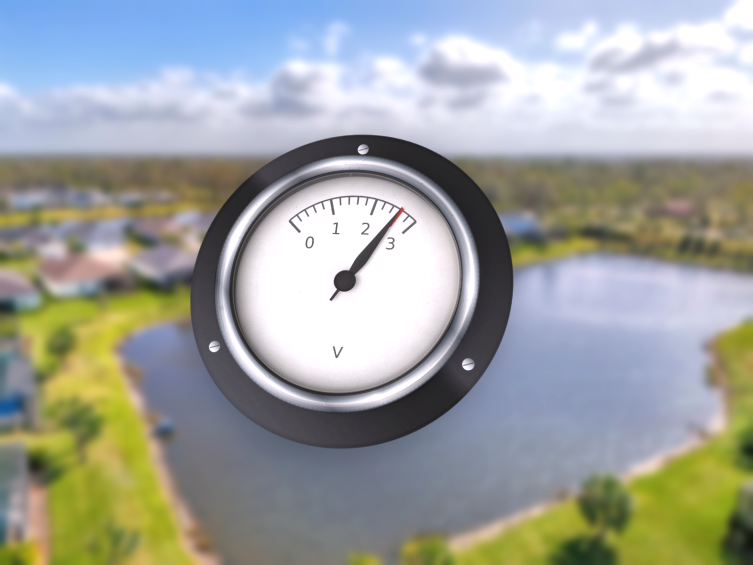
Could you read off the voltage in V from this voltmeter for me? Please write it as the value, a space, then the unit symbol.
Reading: 2.6 V
